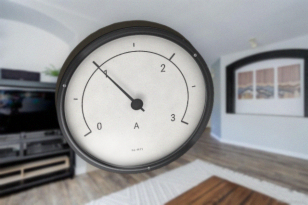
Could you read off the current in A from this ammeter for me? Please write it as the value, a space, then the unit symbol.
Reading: 1 A
